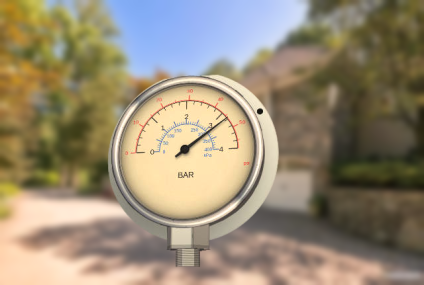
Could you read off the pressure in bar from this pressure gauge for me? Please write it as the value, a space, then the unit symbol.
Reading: 3.2 bar
